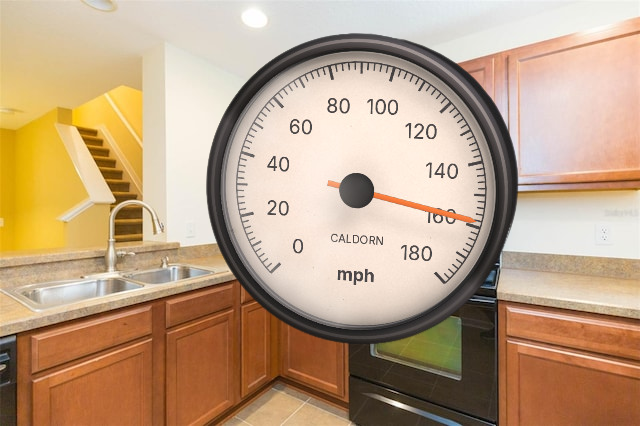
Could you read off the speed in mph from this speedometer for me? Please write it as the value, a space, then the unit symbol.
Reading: 158 mph
